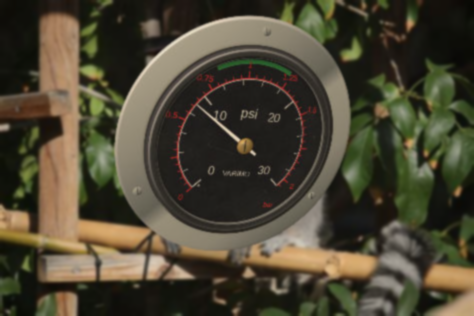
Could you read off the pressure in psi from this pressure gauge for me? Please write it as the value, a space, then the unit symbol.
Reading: 9 psi
